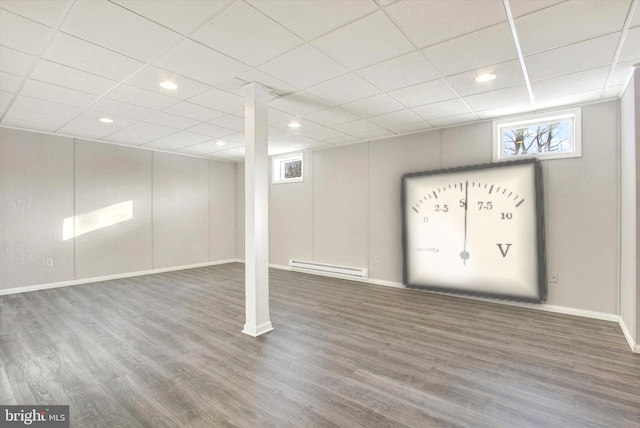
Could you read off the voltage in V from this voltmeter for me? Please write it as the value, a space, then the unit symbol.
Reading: 5.5 V
